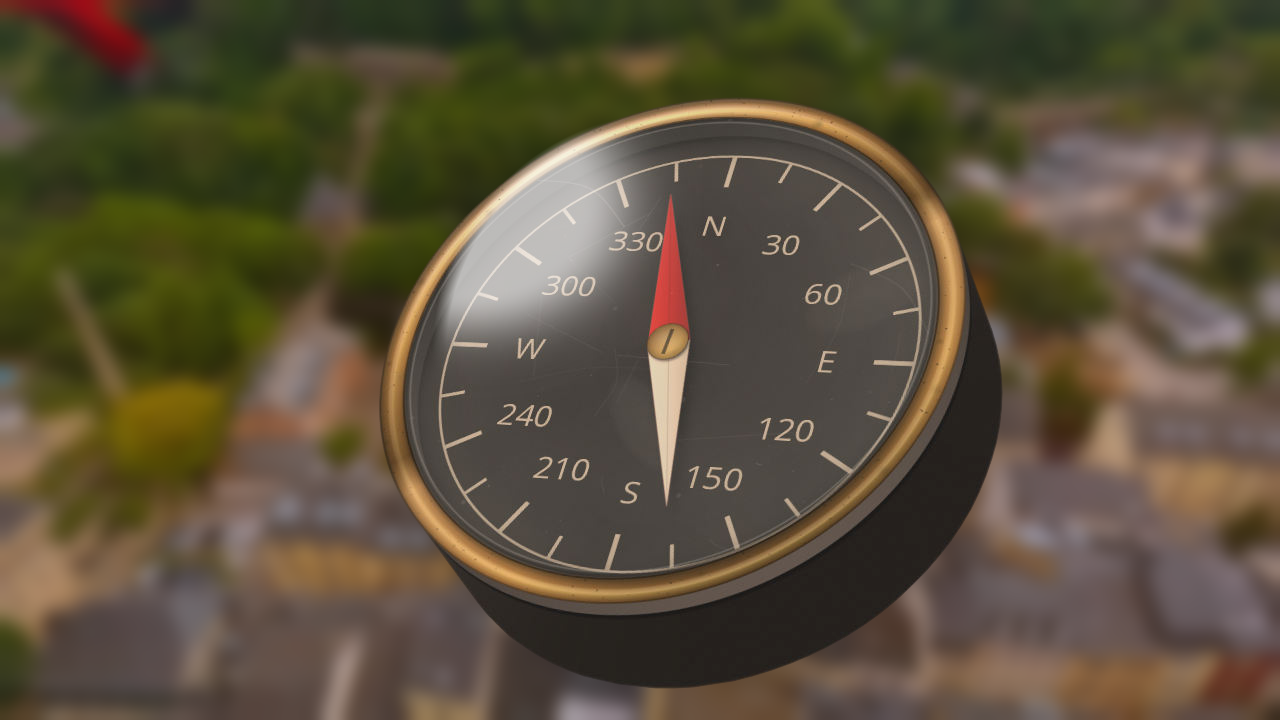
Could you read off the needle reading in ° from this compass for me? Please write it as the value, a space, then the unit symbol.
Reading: 345 °
